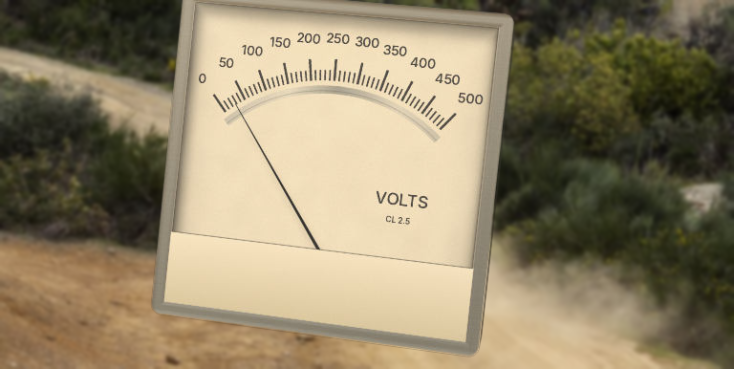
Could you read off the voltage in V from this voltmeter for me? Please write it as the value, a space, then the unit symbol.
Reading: 30 V
